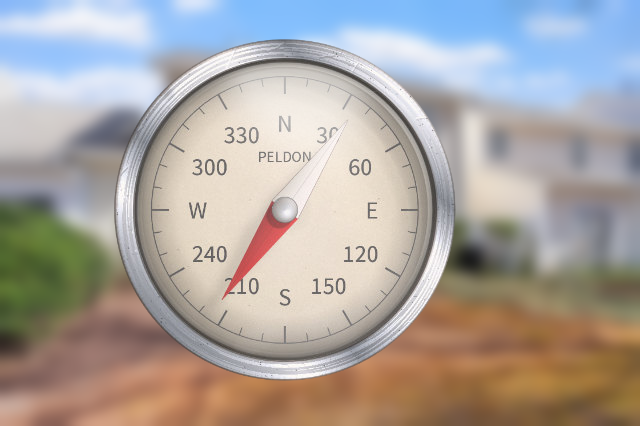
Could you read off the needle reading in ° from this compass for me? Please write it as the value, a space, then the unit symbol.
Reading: 215 °
